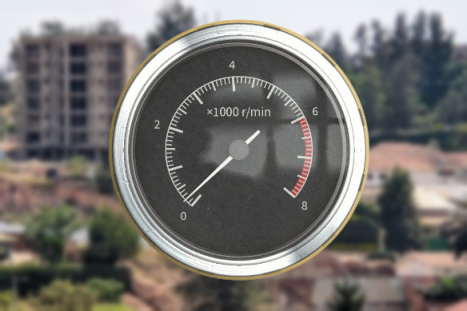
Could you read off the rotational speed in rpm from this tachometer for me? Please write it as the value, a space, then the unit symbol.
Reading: 200 rpm
